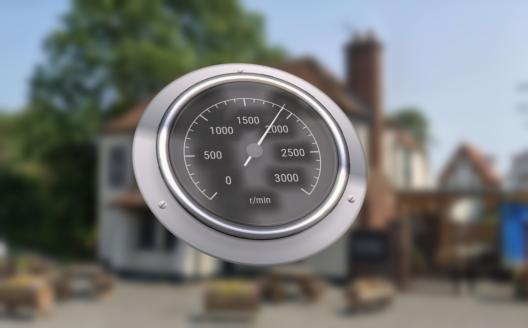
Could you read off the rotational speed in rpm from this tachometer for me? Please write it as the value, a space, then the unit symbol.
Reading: 1900 rpm
